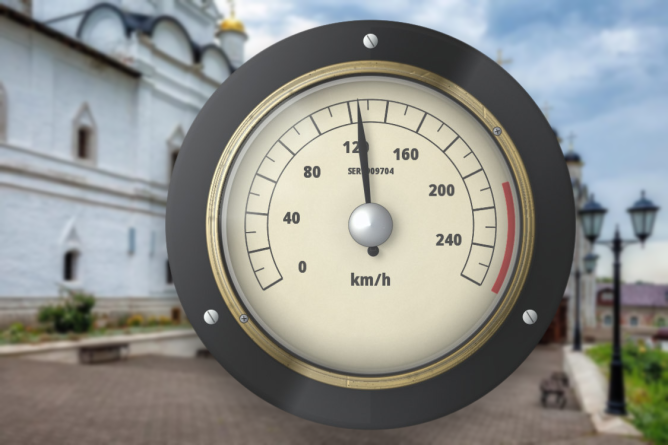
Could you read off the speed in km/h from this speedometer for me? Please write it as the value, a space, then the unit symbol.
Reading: 125 km/h
